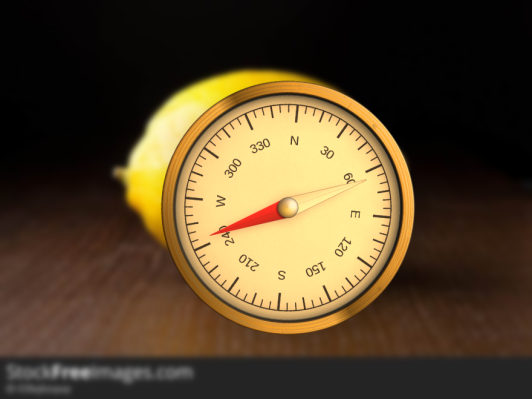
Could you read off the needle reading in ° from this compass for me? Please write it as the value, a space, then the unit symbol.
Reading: 245 °
